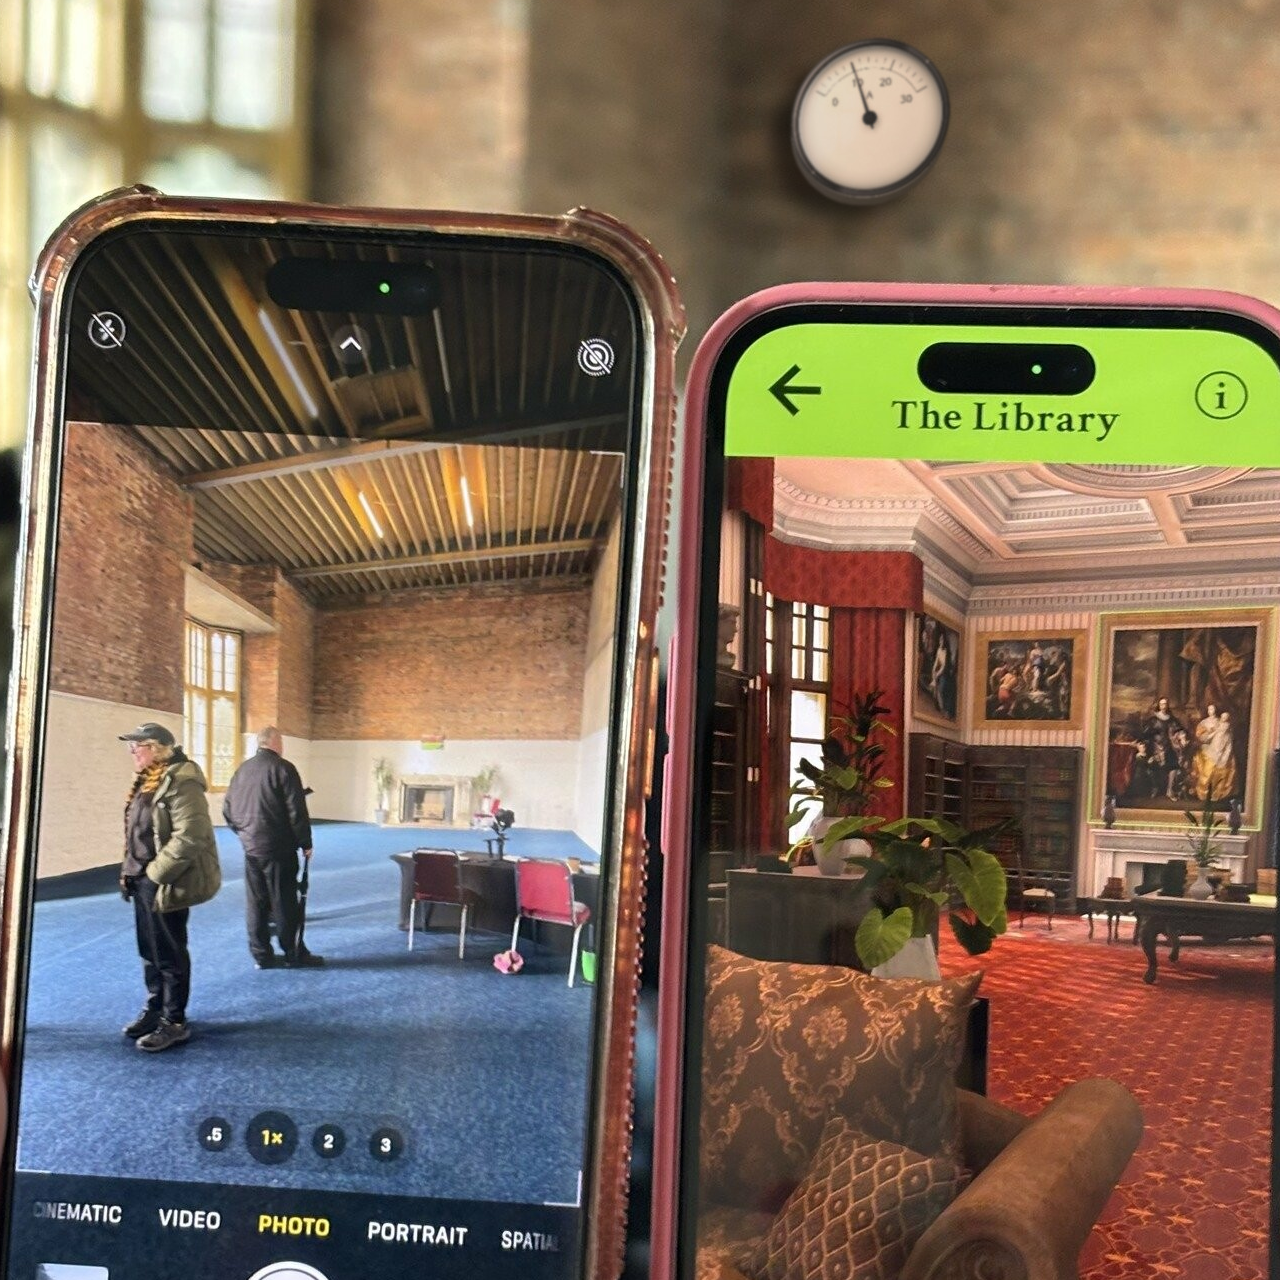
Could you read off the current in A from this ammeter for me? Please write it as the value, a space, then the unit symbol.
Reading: 10 A
